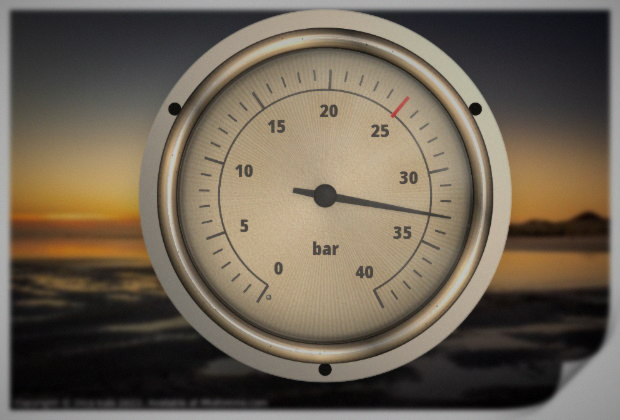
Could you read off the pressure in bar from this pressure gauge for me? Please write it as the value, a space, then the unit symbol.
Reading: 33 bar
